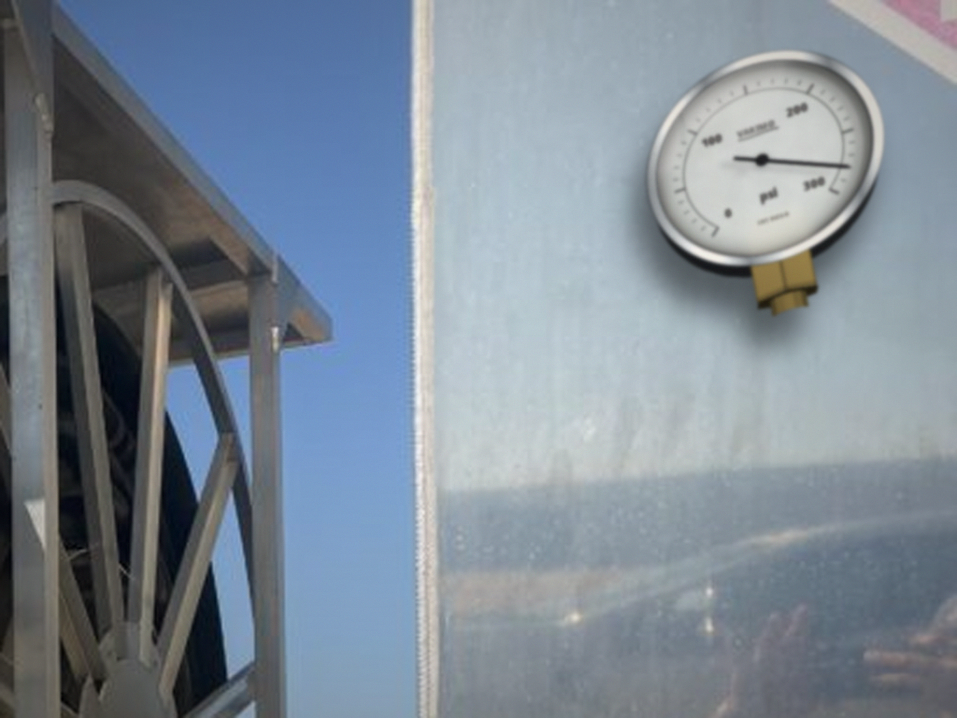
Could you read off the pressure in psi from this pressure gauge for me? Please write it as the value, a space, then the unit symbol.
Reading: 280 psi
